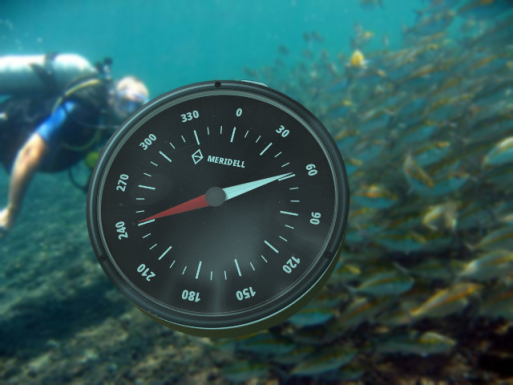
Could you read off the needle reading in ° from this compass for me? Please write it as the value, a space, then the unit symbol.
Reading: 240 °
